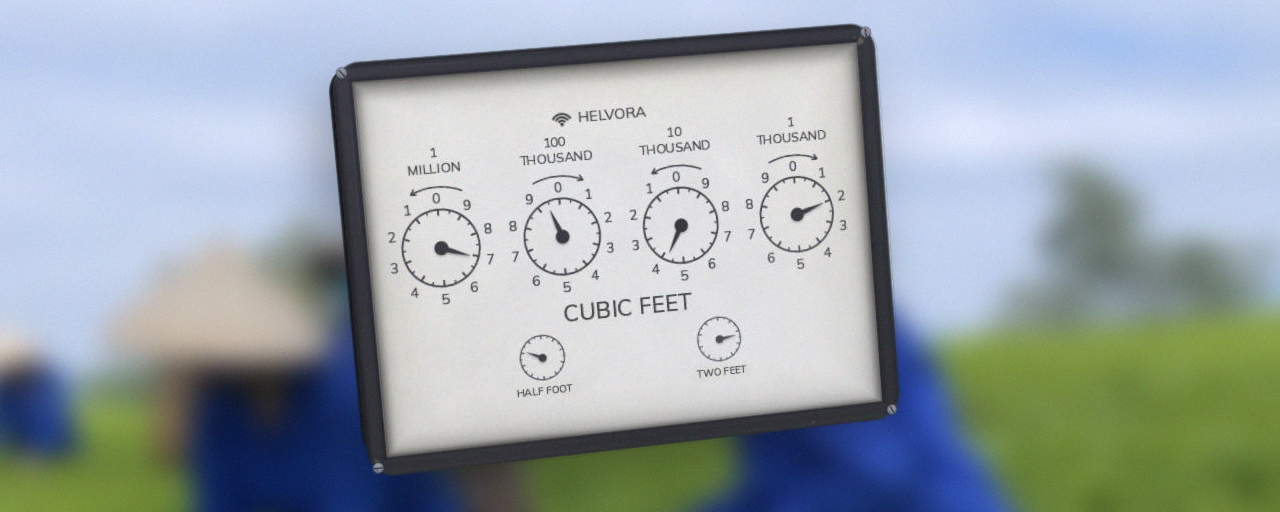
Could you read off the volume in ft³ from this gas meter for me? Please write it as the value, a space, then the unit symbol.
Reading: 694200 ft³
